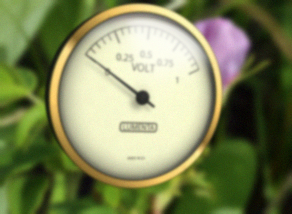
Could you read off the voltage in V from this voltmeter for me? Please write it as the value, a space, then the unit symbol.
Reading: 0 V
